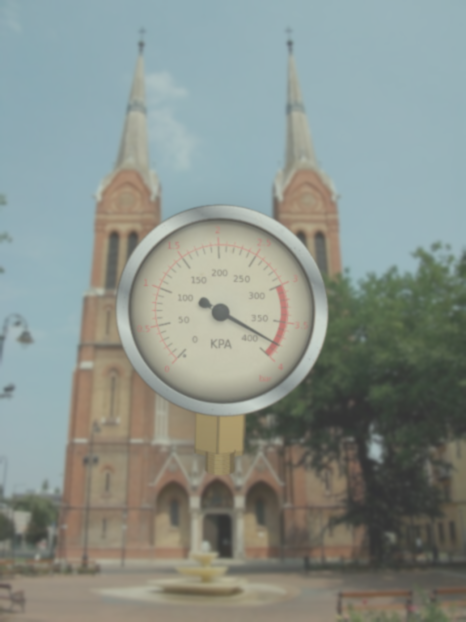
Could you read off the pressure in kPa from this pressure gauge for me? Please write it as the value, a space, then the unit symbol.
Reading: 380 kPa
